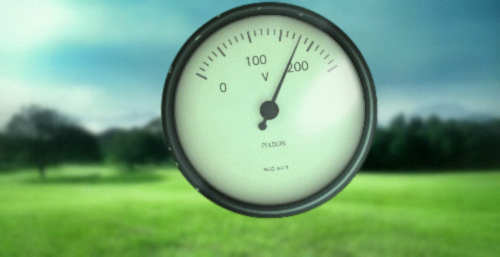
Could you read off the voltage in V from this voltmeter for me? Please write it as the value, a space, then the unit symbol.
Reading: 180 V
